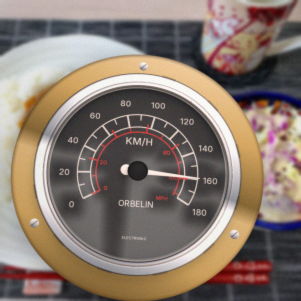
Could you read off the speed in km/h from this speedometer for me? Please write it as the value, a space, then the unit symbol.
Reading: 160 km/h
